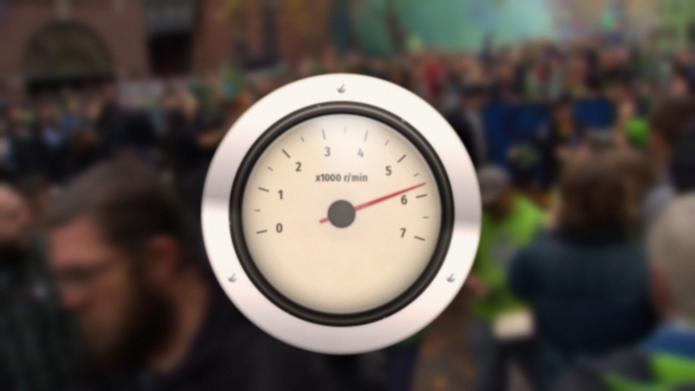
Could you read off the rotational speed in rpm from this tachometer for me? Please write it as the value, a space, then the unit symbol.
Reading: 5750 rpm
